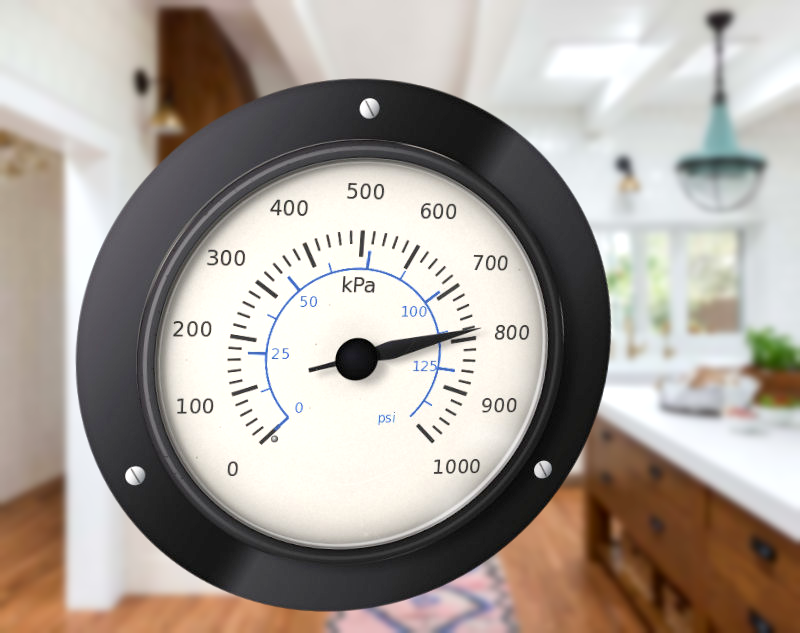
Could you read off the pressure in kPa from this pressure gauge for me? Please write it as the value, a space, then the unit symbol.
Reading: 780 kPa
